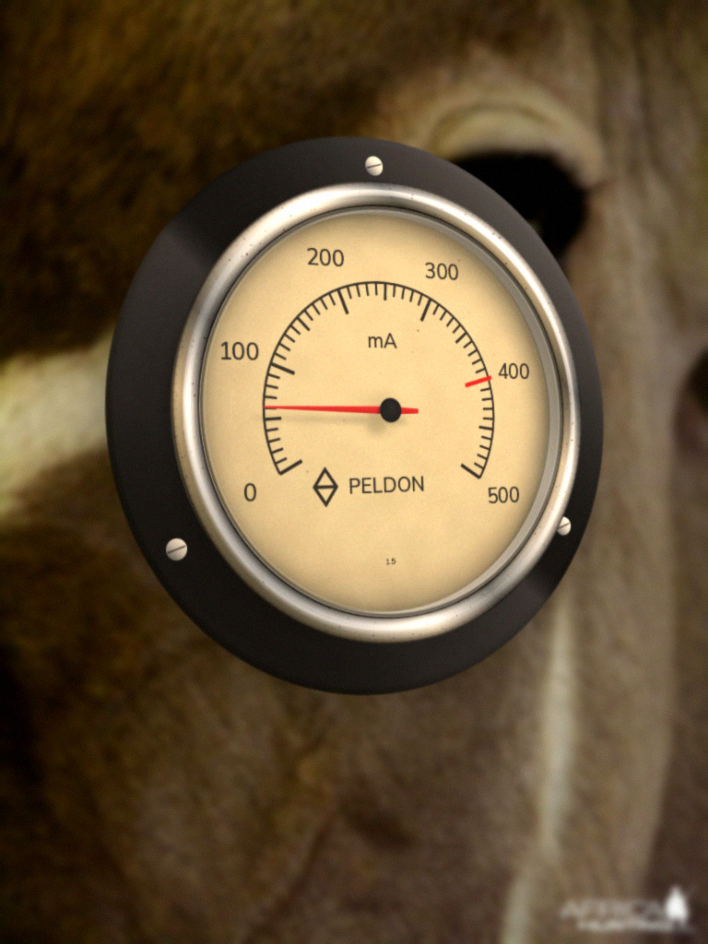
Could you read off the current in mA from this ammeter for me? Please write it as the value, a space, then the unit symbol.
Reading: 60 mA
